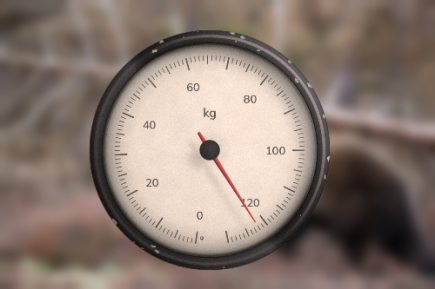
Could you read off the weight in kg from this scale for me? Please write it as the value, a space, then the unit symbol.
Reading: 122 kg
